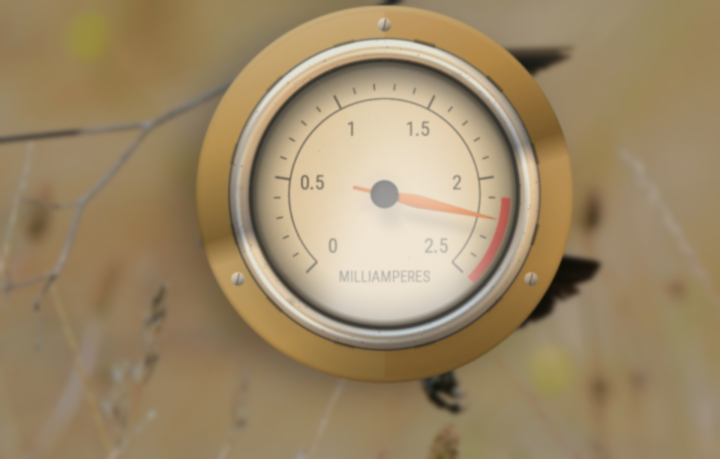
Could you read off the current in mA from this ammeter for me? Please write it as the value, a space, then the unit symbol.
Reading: 2.2 mA
